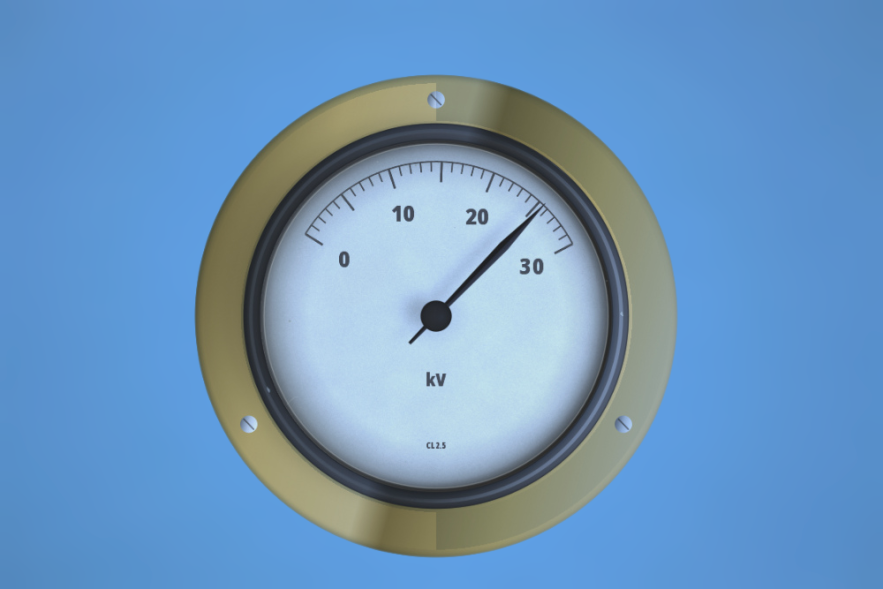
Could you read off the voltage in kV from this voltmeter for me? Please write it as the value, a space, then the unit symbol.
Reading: 25.5 kV
